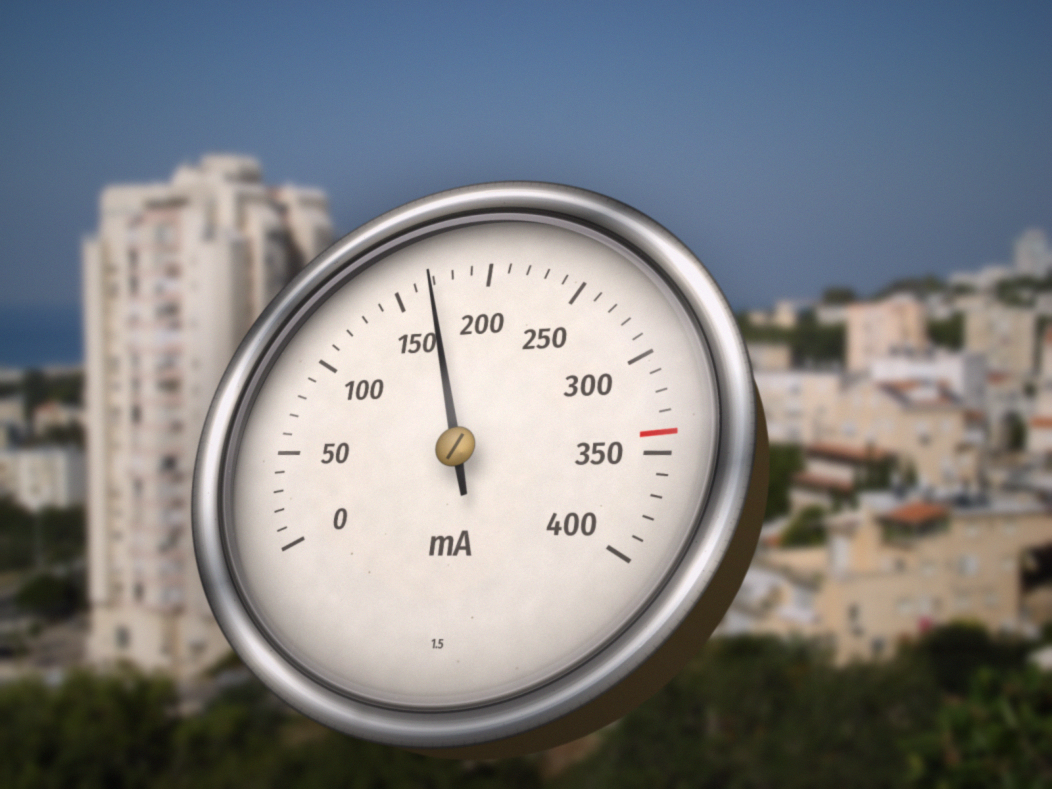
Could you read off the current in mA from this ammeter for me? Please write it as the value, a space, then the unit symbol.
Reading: 170 mA
